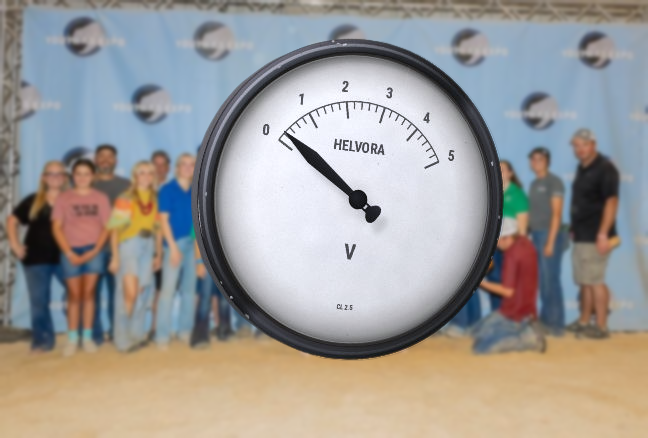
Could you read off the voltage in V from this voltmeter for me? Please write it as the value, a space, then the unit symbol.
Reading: 0.2 V
